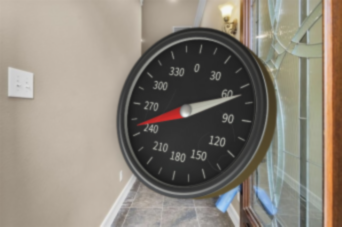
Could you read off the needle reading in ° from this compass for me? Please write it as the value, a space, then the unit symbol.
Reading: 247.5 °
